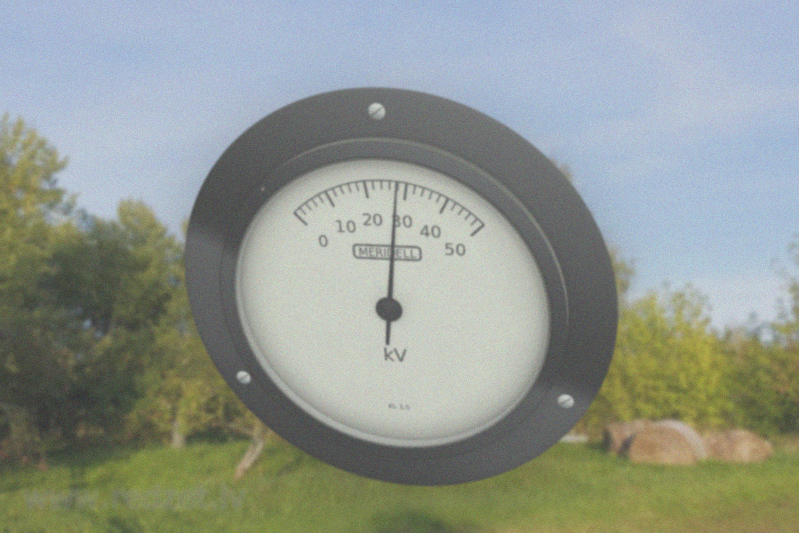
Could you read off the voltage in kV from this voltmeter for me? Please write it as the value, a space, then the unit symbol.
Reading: 28 kV
